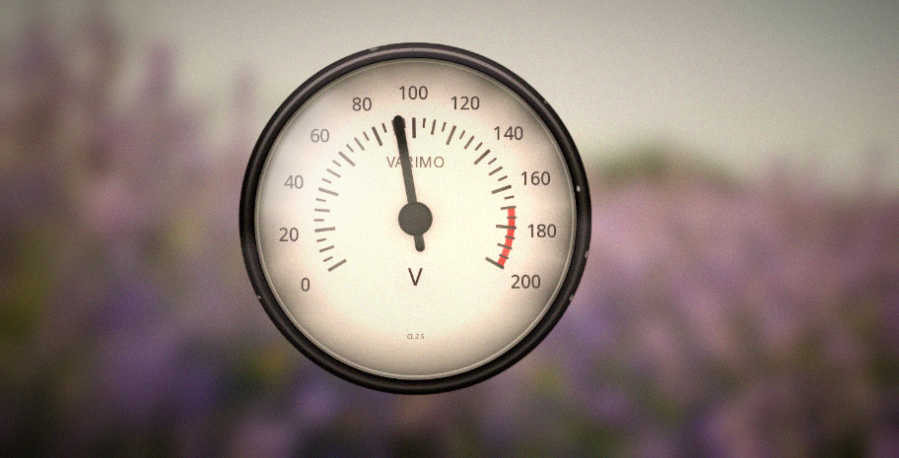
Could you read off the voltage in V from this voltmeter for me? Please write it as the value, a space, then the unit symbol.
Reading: 92.5 V
